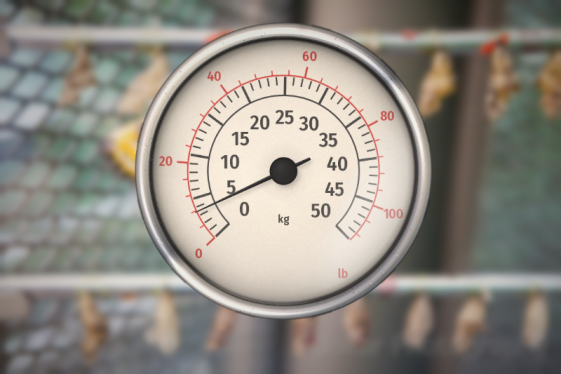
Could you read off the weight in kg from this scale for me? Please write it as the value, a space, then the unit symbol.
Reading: 3.5 kg
